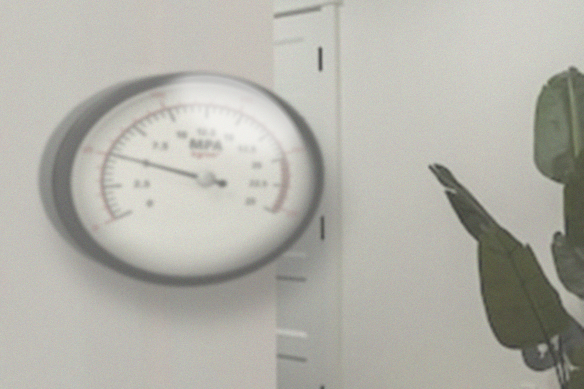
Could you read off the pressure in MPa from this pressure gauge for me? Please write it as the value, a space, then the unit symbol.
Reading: 5 MPa
